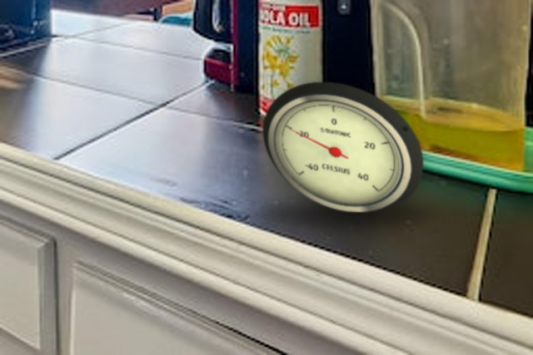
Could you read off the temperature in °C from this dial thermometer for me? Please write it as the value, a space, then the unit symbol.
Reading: -20 °C
